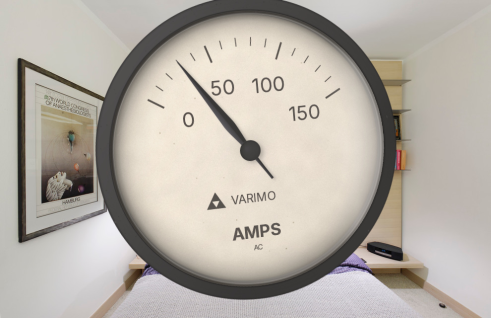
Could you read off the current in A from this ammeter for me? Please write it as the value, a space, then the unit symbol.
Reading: 30 A
